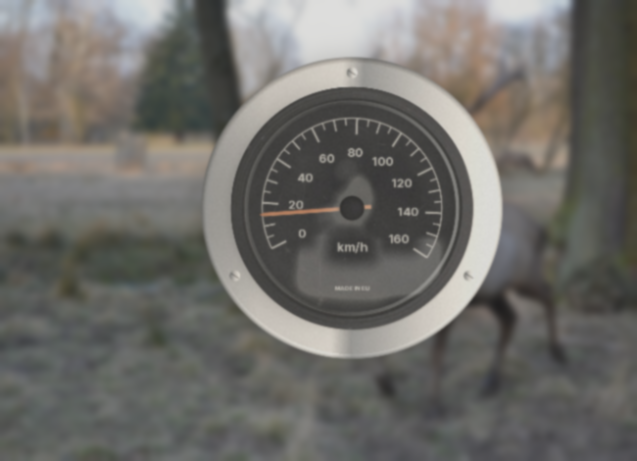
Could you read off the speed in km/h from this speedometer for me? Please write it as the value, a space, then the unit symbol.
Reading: 15 km/h
